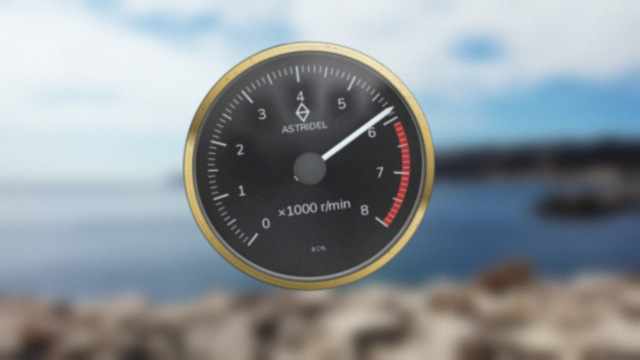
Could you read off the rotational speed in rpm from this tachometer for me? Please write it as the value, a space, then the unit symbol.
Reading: 5800 rpm
